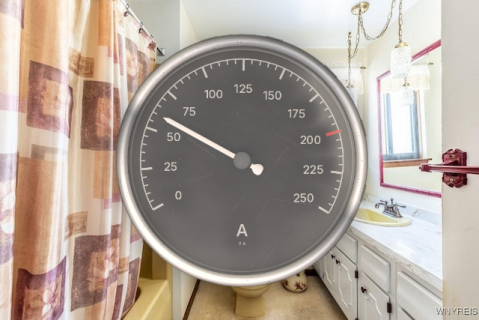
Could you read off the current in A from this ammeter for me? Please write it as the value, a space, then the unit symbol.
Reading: 60 A
